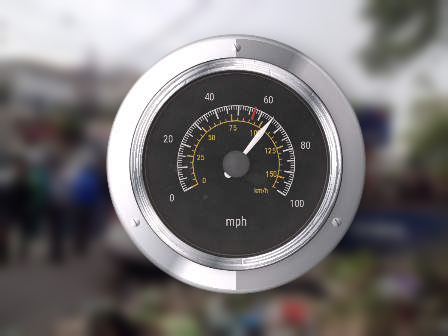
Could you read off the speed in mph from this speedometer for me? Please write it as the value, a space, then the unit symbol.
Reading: 65 mph
